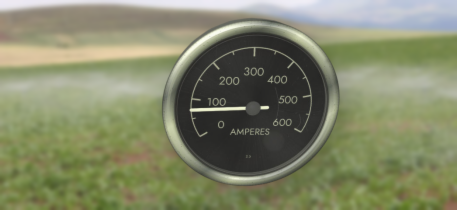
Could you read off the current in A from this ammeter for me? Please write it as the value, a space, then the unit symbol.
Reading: 75 A
